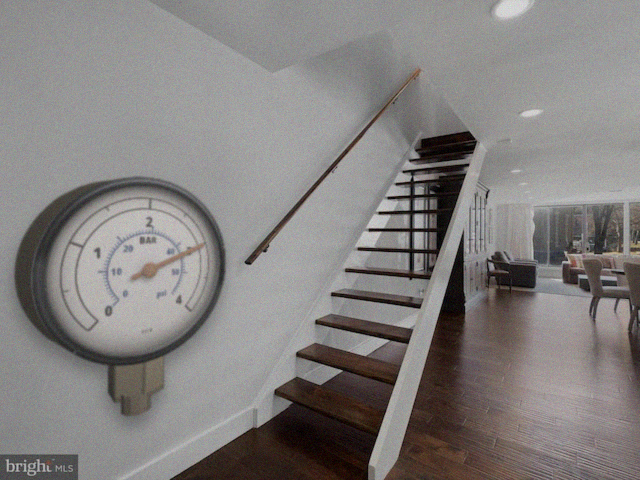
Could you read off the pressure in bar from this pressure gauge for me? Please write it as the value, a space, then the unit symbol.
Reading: 3 bar
